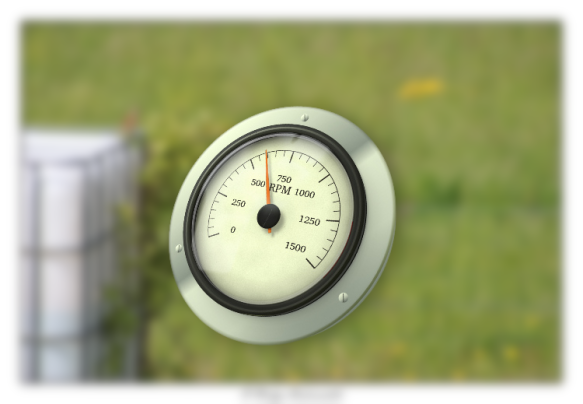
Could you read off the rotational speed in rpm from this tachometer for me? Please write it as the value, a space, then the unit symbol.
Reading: 600 rpm
